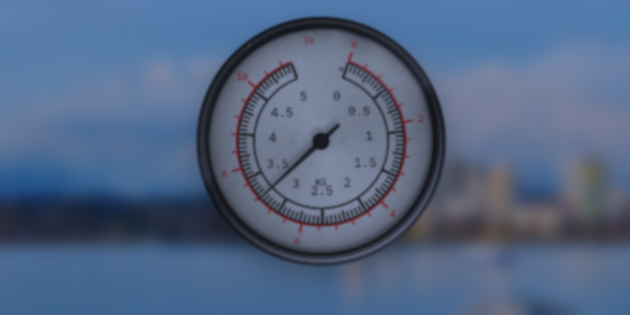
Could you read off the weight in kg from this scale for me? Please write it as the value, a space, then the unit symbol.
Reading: 3.25 kg
